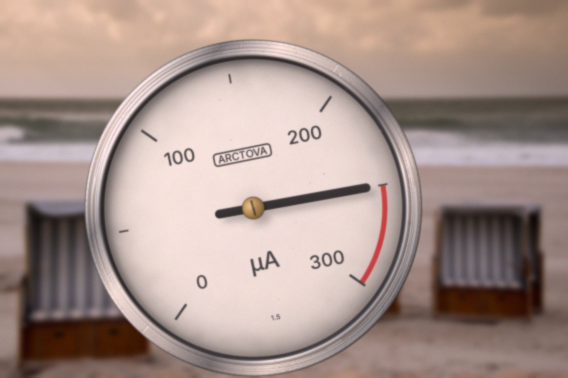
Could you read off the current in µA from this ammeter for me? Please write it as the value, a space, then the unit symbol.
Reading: 250 µA
